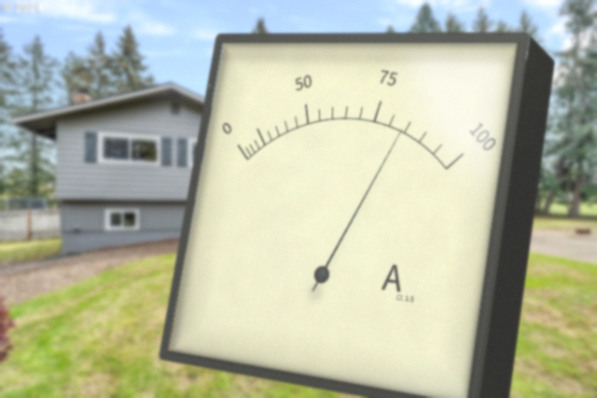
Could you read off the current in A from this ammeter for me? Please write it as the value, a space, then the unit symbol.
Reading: 85 A
